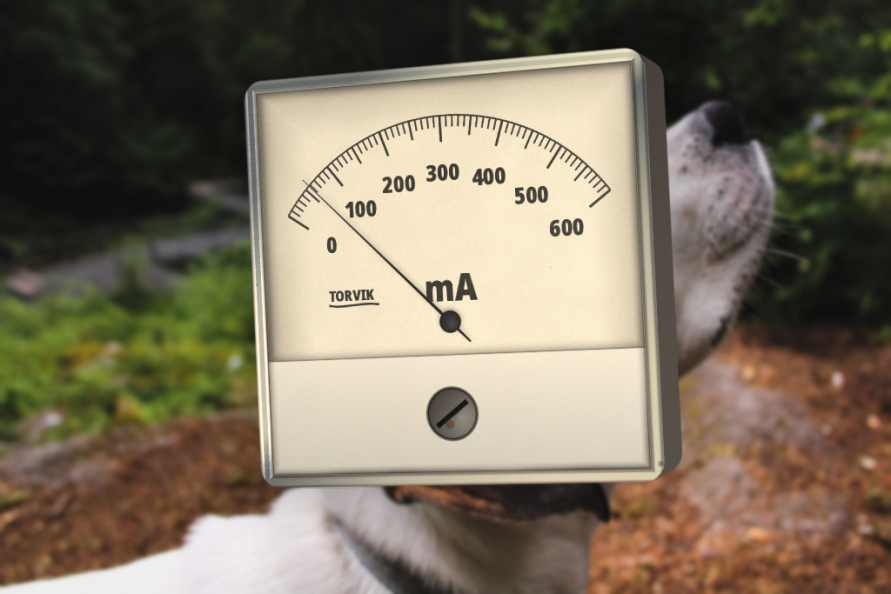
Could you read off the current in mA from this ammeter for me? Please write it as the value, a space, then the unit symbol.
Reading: 60 mA
